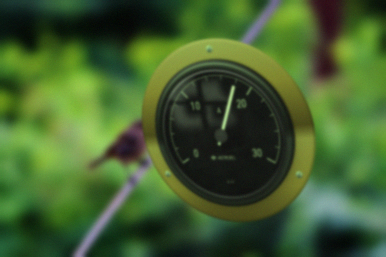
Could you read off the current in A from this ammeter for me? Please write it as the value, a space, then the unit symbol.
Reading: 18 A
